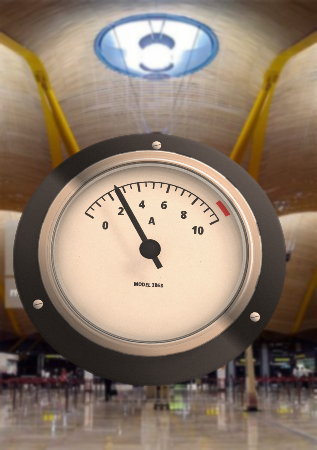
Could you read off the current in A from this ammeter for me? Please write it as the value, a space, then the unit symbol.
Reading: 2.5 A
